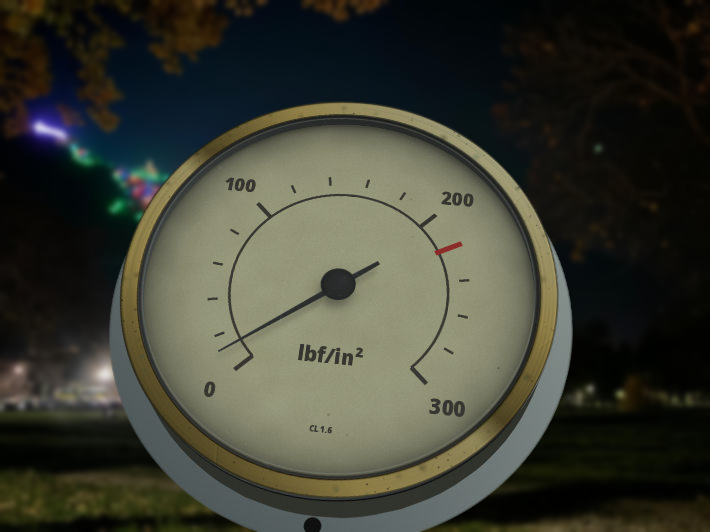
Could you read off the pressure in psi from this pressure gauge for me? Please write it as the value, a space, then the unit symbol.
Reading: 10 psi
